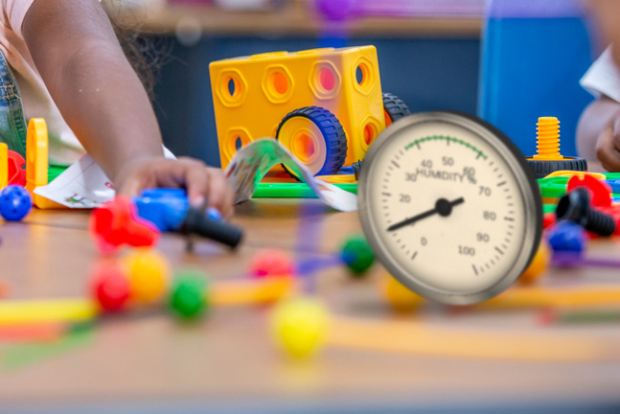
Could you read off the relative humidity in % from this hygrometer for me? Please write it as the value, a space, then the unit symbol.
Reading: 10 %
